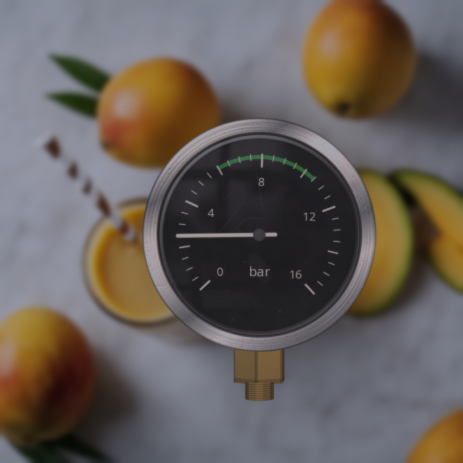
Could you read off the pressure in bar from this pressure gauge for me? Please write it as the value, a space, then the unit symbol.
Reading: 2.5 bar
